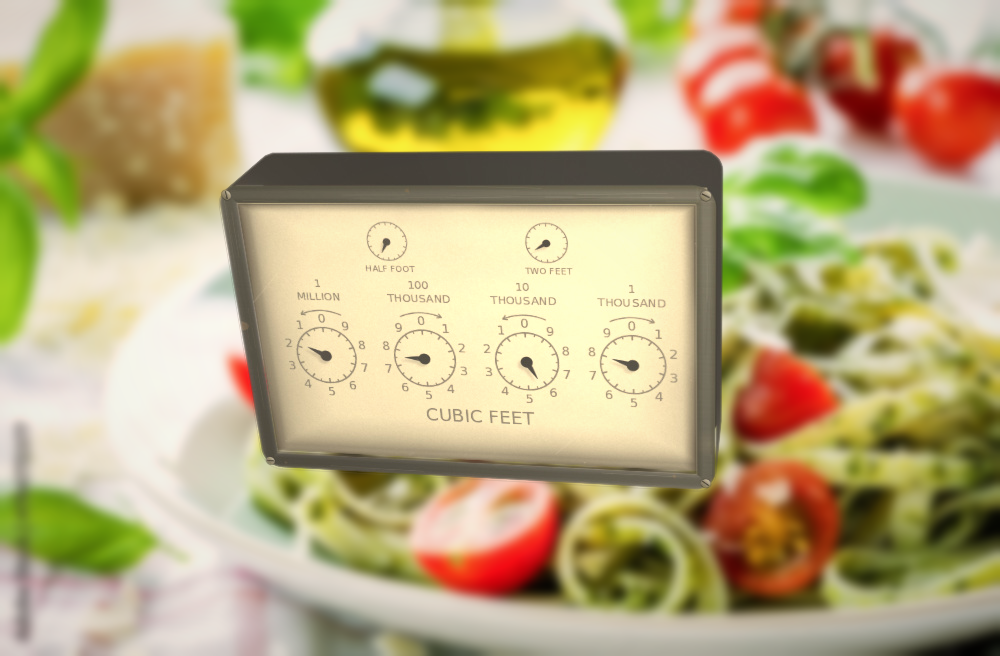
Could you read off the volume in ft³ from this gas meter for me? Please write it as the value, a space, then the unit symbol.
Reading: 175800 ft³
